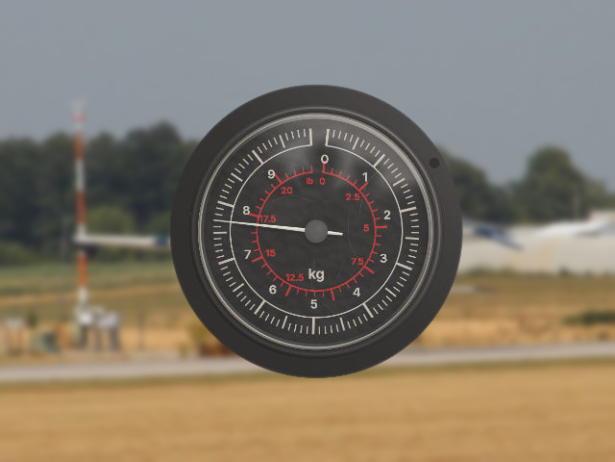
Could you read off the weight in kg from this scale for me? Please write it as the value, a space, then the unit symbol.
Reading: 7.7 kg
